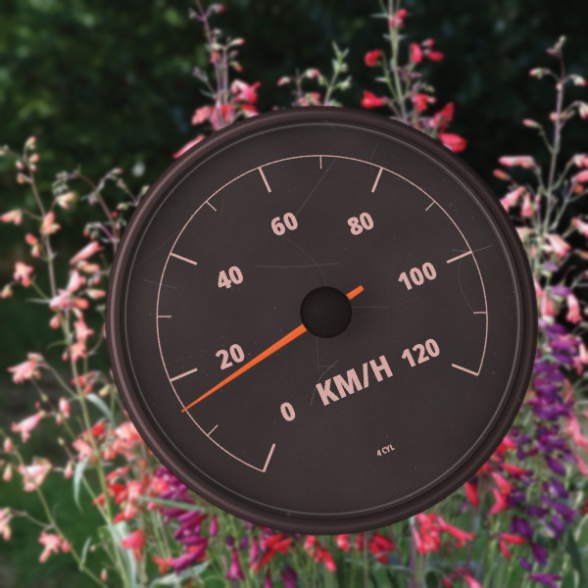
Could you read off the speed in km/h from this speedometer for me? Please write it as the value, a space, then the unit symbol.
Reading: 15 km/h
